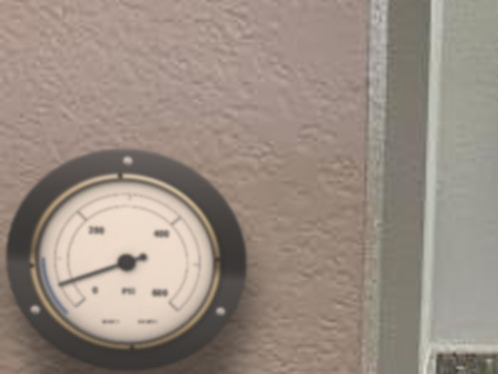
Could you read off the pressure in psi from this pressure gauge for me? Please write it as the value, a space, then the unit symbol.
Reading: 50 psi
